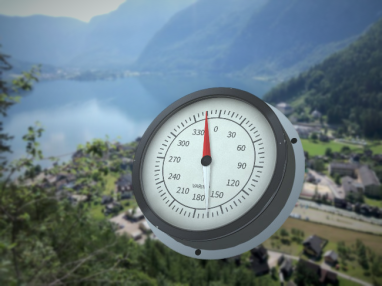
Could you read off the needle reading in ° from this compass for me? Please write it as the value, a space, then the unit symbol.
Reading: 345 °
